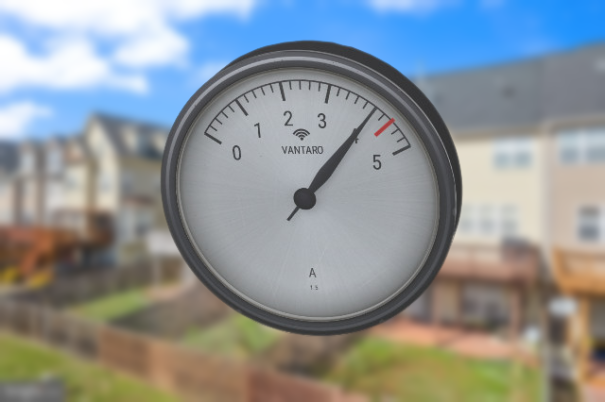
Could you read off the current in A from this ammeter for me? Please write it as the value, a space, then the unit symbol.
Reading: 4 A
